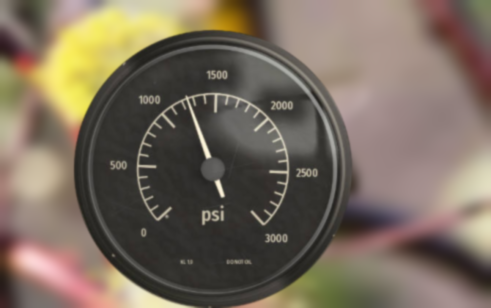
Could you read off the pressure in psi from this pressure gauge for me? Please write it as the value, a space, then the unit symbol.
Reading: 1250 psi
